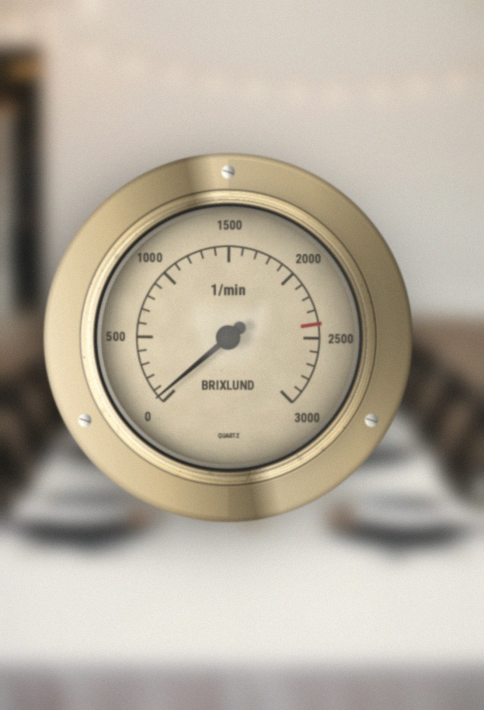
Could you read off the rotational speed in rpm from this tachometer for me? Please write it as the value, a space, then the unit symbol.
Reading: 50 rpm
